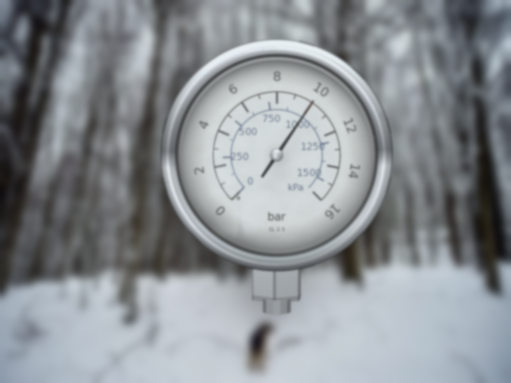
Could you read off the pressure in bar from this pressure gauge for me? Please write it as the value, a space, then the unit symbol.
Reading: 10 bar
